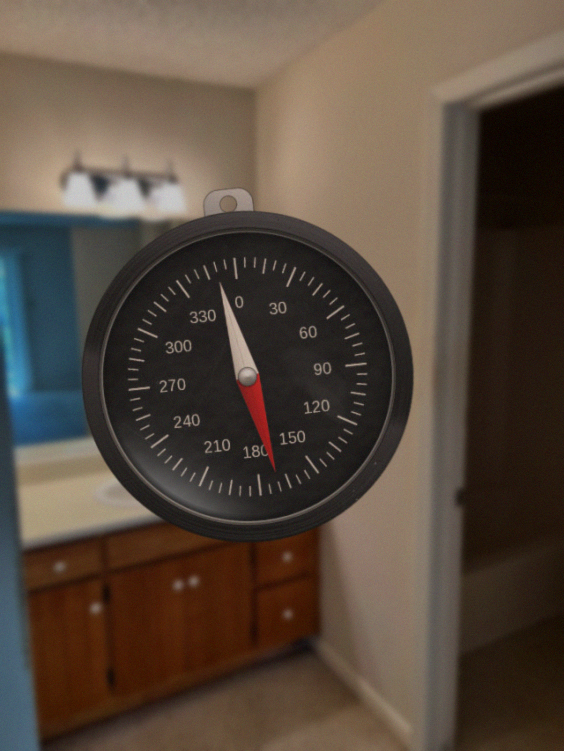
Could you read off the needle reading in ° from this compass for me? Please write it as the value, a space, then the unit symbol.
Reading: 170 °
